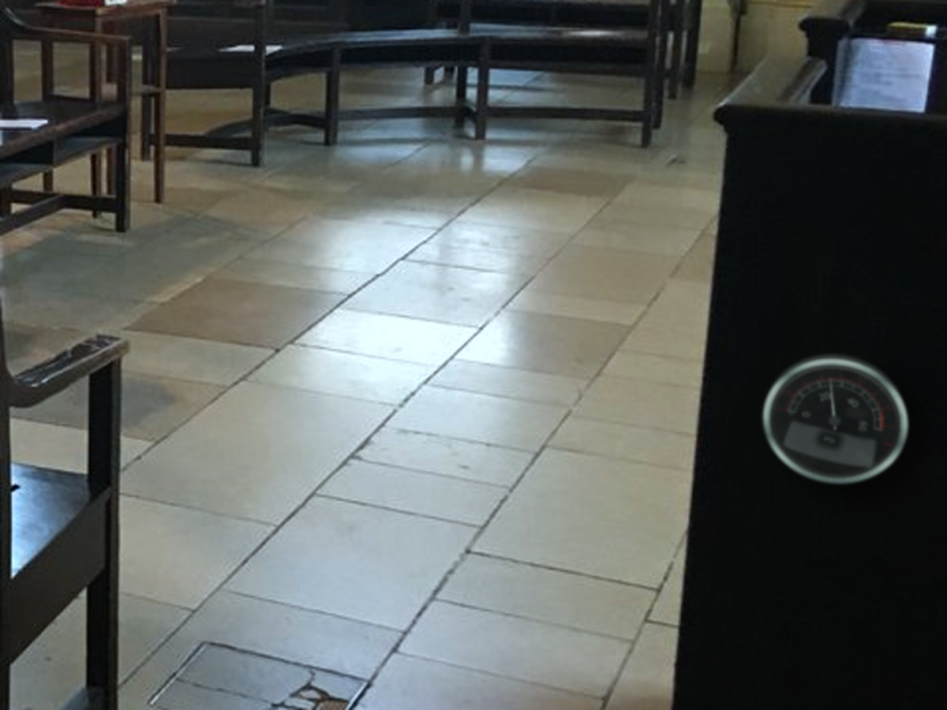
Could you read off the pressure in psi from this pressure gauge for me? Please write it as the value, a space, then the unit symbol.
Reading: 25 psi
